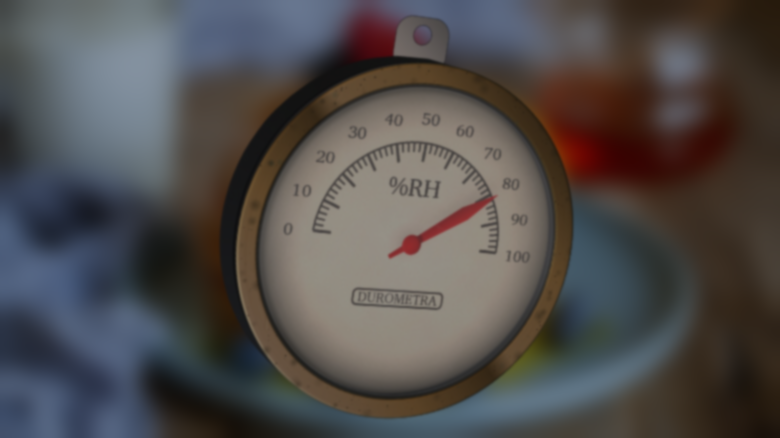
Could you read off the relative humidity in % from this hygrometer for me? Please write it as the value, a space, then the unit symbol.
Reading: 80 %
